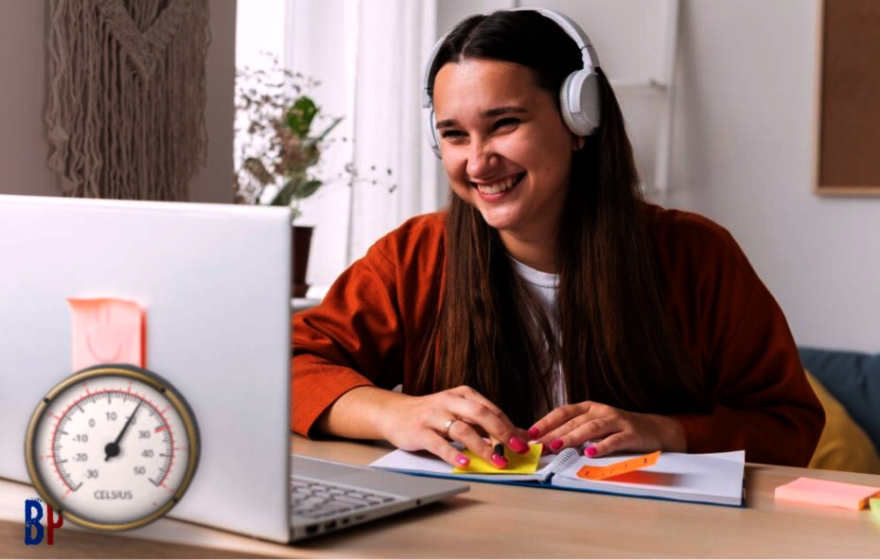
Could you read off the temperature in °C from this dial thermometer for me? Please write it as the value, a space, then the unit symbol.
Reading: 20 °C
